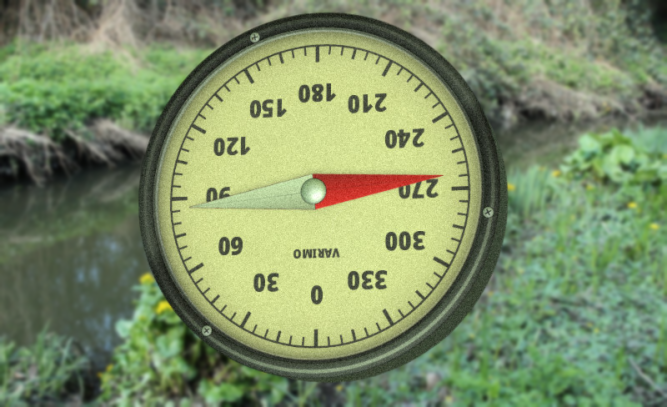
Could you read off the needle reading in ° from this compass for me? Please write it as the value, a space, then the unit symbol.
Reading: 265 °
